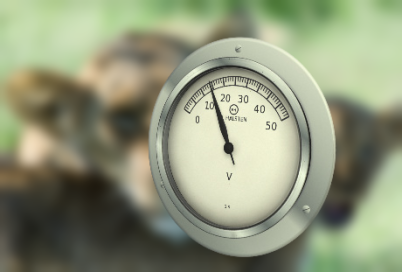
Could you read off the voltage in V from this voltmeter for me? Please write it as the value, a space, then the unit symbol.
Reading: 15 V
